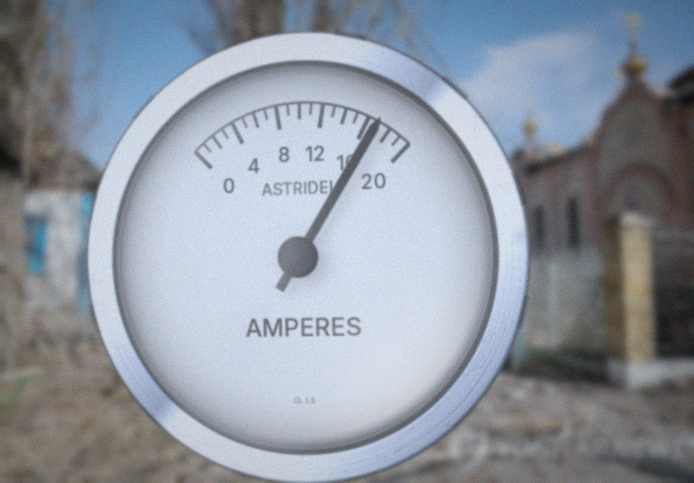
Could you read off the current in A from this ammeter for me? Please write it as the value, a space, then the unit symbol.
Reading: 17 A
